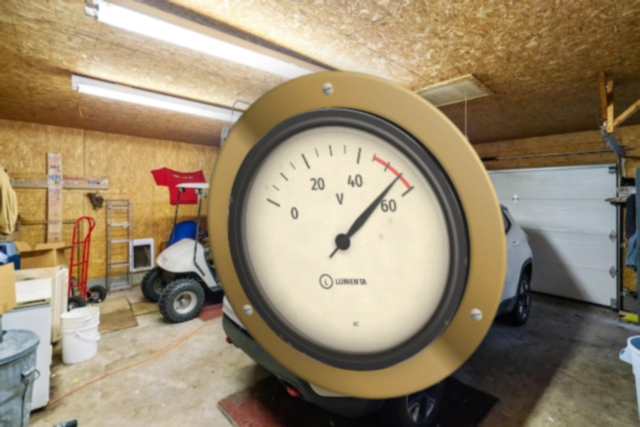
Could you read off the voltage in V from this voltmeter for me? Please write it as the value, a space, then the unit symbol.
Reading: 55 V
